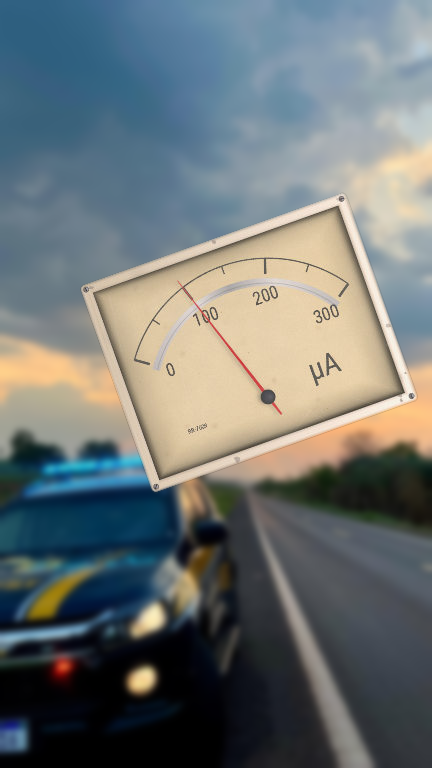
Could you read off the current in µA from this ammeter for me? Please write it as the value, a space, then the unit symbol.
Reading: 100 µA
